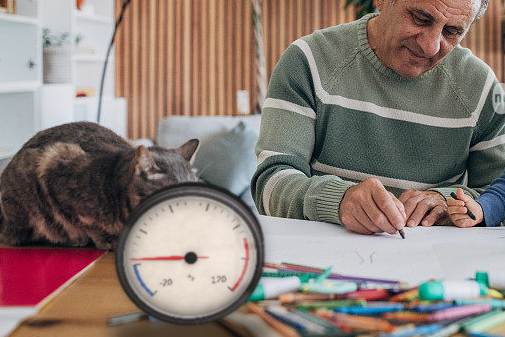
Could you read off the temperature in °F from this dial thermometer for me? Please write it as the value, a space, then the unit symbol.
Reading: 4 °F
